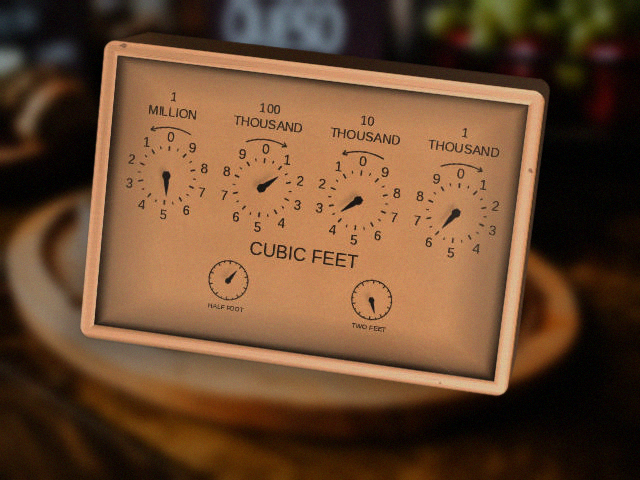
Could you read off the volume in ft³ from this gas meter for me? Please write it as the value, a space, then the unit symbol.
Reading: 513600 ft³
